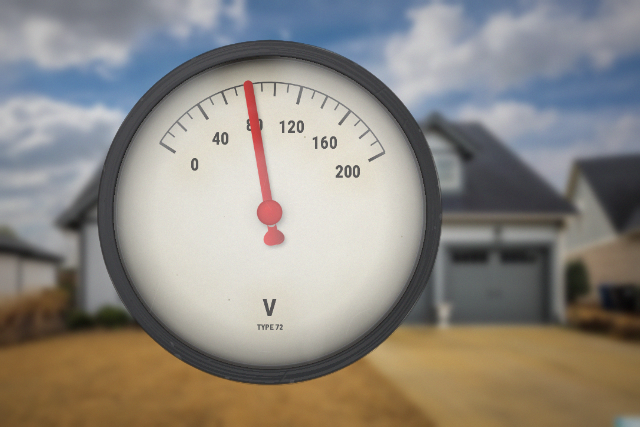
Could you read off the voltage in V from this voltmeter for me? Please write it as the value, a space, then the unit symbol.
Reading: 80 V
